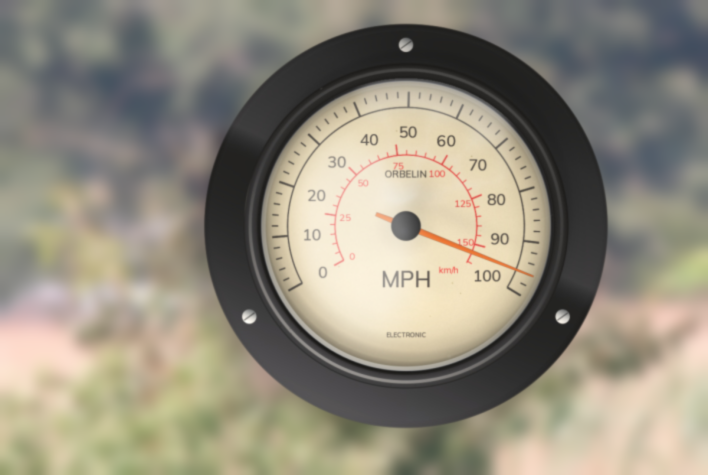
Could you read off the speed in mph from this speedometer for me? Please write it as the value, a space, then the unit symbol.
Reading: 96 mph
